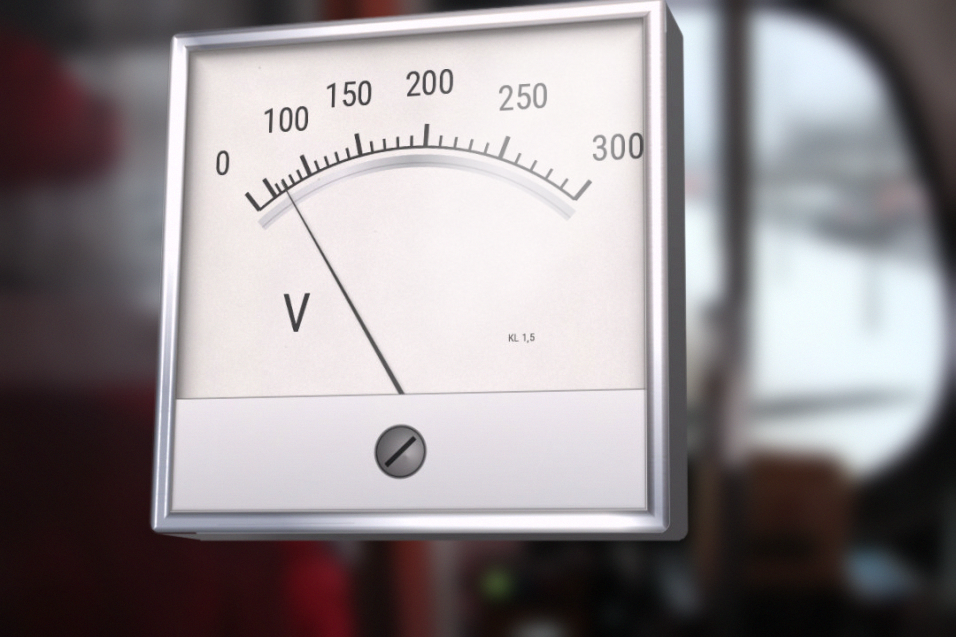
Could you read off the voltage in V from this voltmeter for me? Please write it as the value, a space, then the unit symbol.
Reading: 70 V
